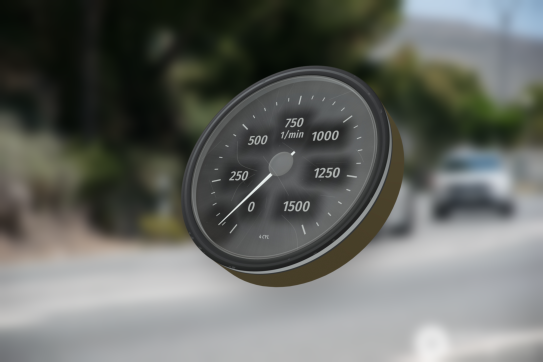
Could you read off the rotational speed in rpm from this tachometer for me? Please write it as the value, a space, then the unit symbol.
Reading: 50 rpm
